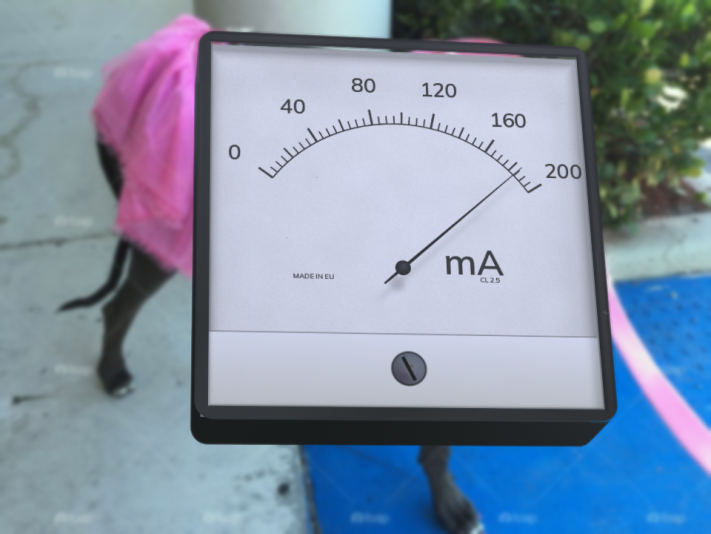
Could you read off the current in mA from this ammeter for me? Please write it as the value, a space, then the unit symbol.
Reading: 185 mA
